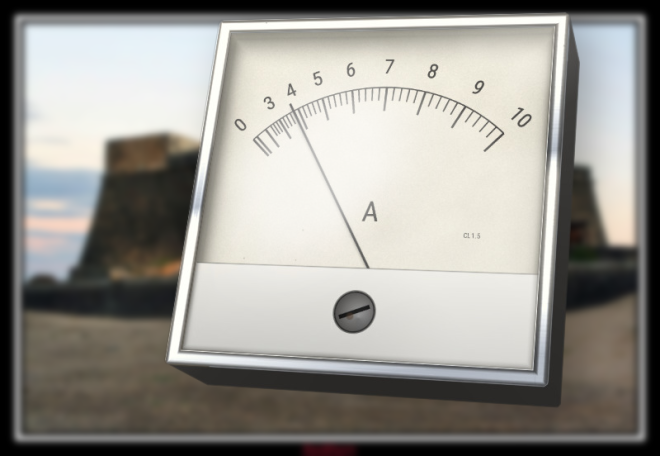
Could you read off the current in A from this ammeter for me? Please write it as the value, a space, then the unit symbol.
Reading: 3.8 A
